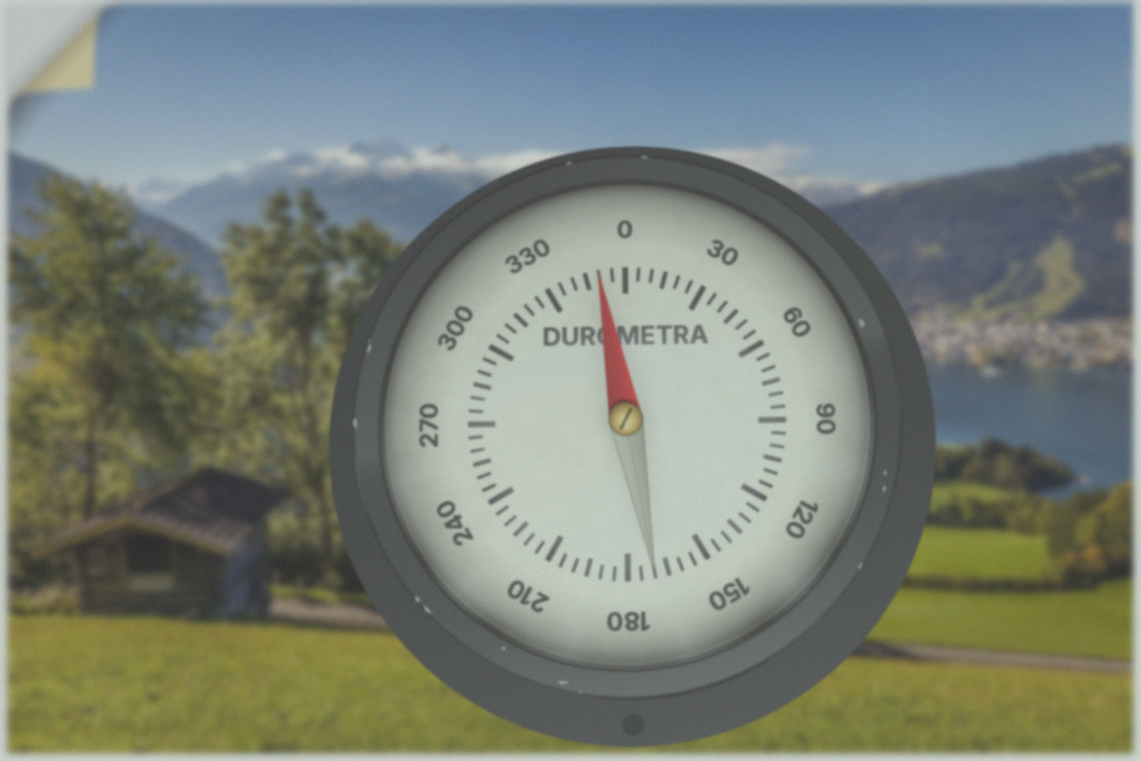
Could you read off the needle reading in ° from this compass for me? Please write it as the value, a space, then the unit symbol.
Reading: 350 °
